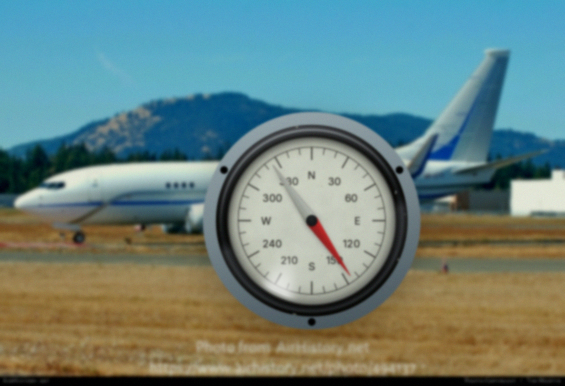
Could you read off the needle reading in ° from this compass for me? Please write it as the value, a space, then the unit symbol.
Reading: 145 °
